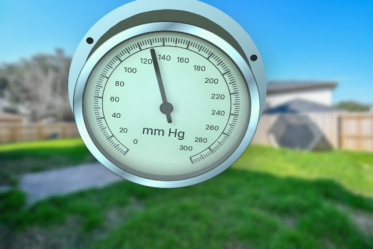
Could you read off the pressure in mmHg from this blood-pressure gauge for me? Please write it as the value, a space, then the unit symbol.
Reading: 130 mmHg
